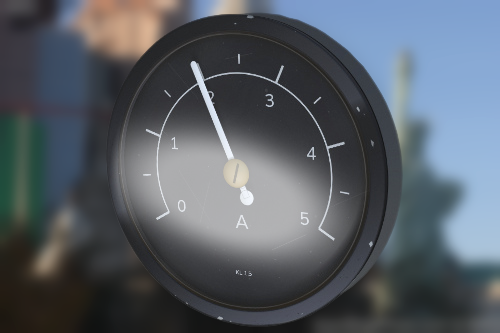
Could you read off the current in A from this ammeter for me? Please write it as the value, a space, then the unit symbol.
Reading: 2 A
